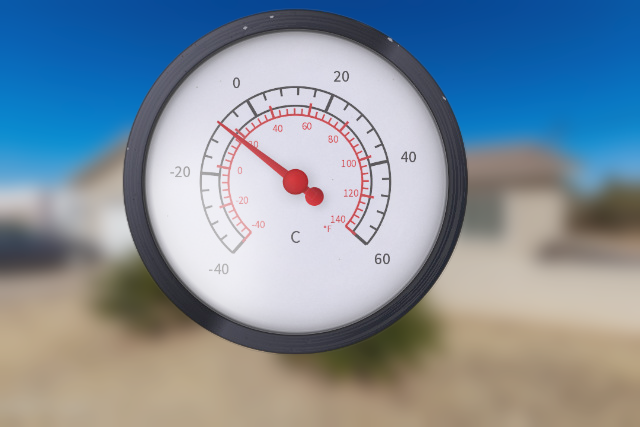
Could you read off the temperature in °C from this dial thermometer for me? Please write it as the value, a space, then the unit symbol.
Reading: -8 °C
